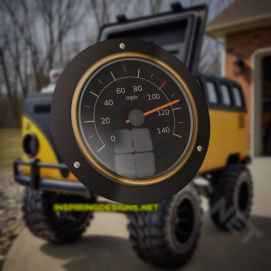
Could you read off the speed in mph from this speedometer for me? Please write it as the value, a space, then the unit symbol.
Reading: 115 mph
